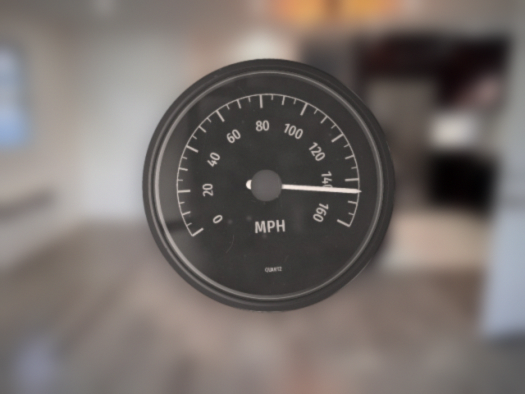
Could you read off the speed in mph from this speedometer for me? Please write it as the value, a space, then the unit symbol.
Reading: 145 mph
